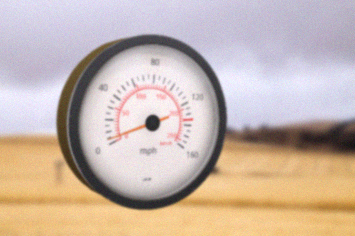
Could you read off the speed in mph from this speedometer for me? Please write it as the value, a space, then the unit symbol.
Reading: 5 mph
